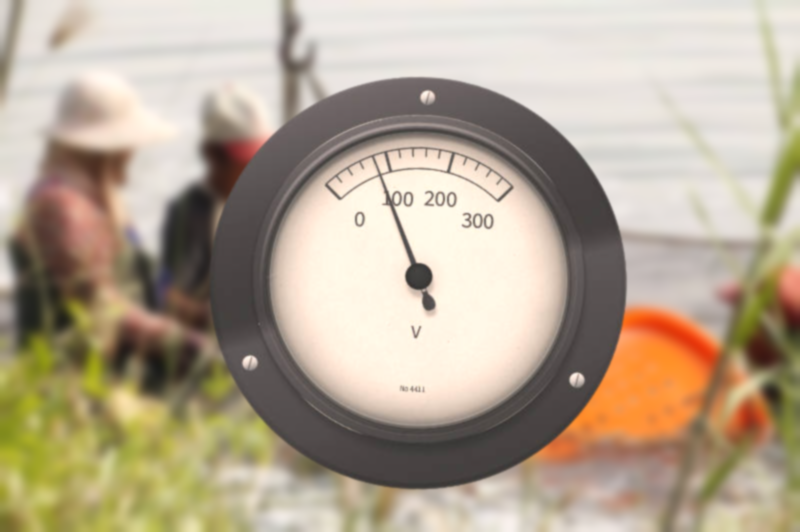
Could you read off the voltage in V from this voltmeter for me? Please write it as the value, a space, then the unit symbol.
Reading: 80 V
